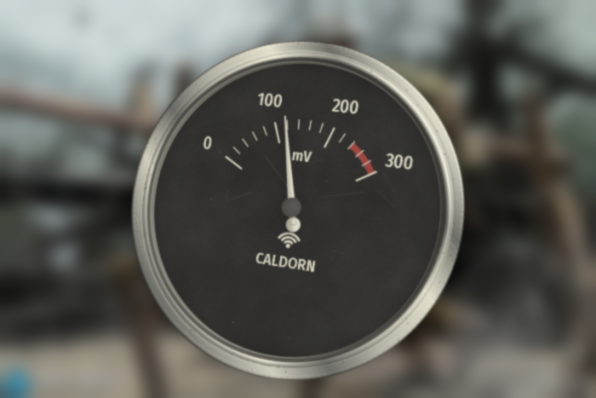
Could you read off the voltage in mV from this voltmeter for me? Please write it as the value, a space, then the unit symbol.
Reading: 120 mV
